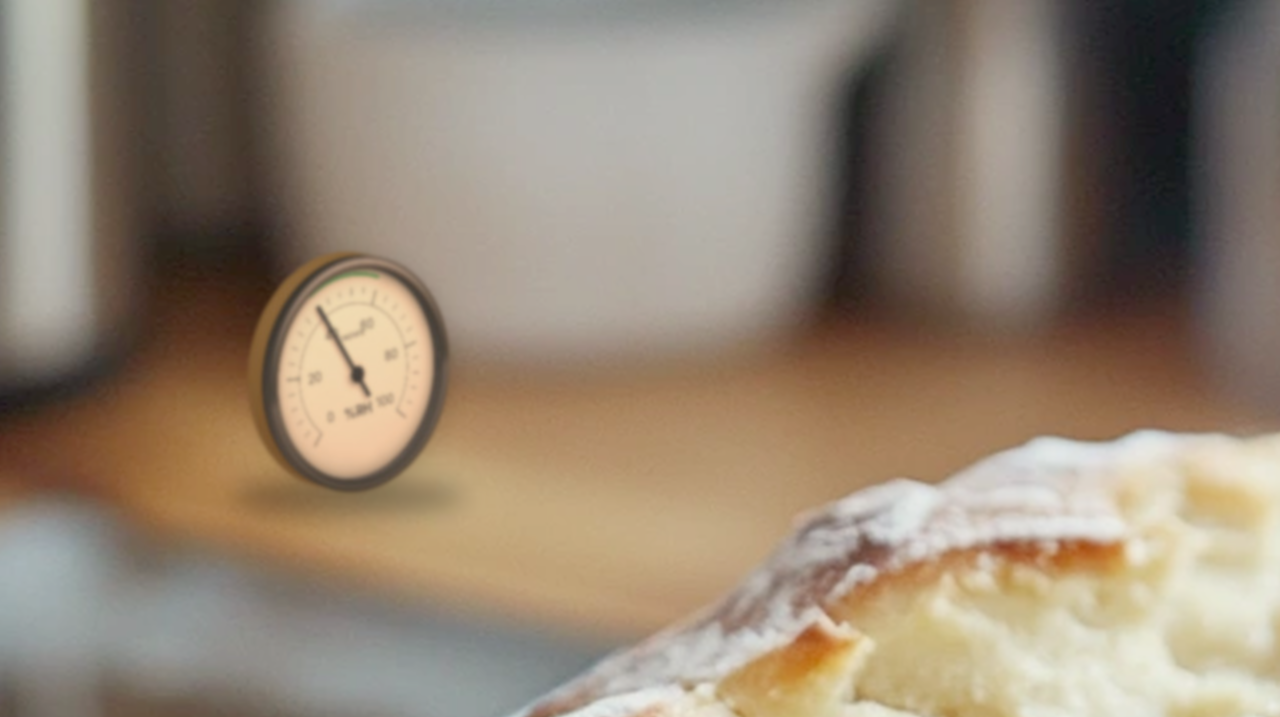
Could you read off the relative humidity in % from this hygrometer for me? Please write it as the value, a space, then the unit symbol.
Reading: 40 %
